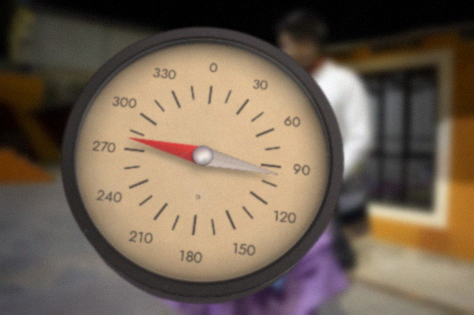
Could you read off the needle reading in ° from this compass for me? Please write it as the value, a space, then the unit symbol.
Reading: 277.5 °
